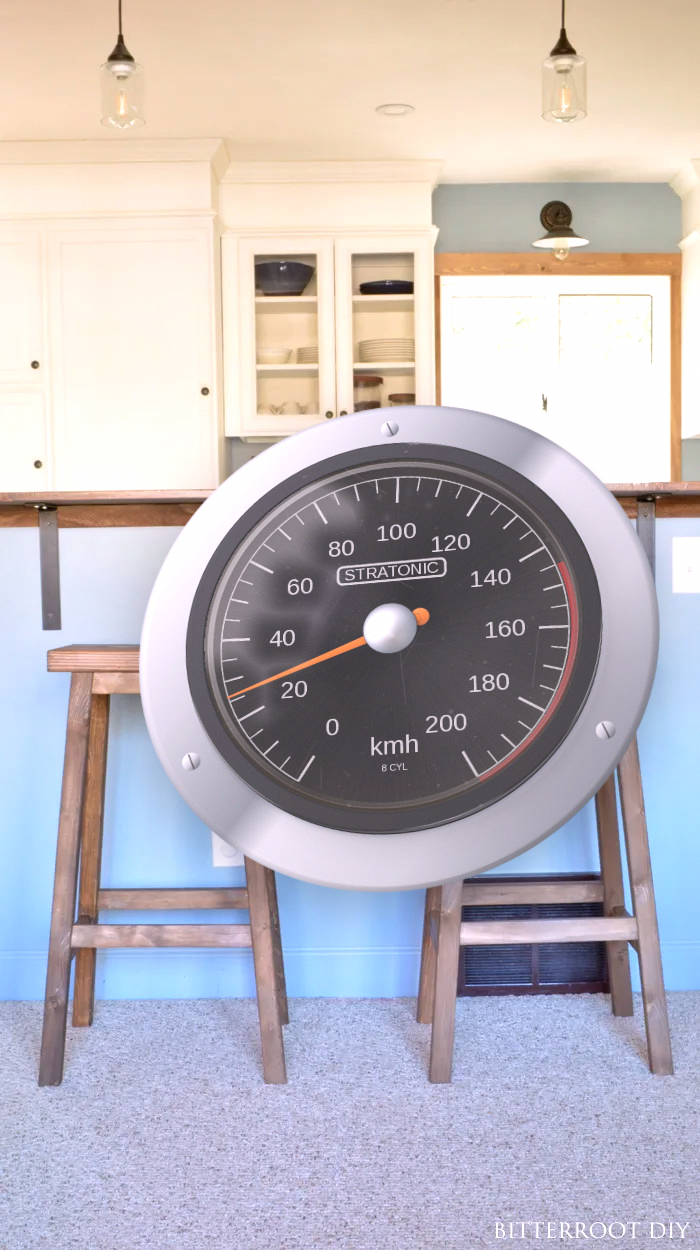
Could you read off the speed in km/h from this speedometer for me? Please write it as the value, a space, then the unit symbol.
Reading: 25 km/h
